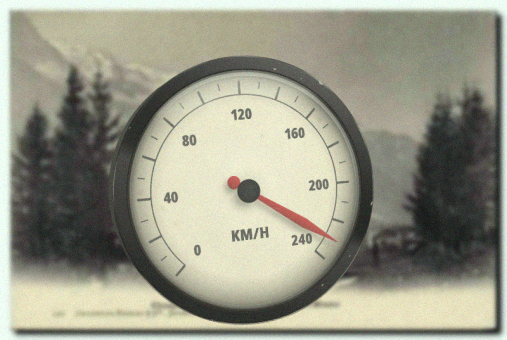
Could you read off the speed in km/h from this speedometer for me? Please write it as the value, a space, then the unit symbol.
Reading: 230 km/h
